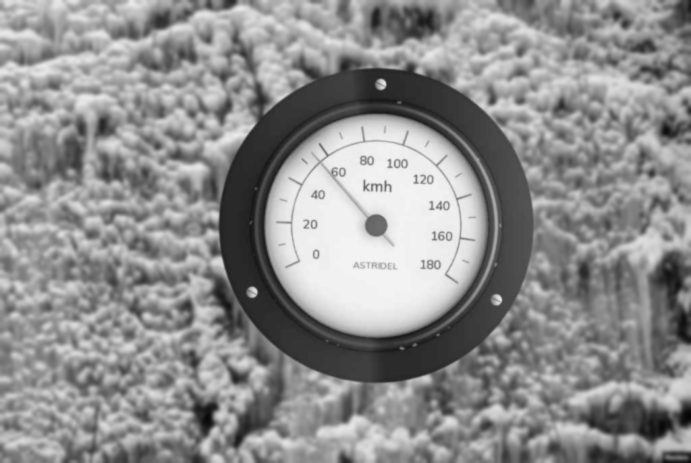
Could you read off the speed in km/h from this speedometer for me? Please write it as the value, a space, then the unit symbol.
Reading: 55 km/h
